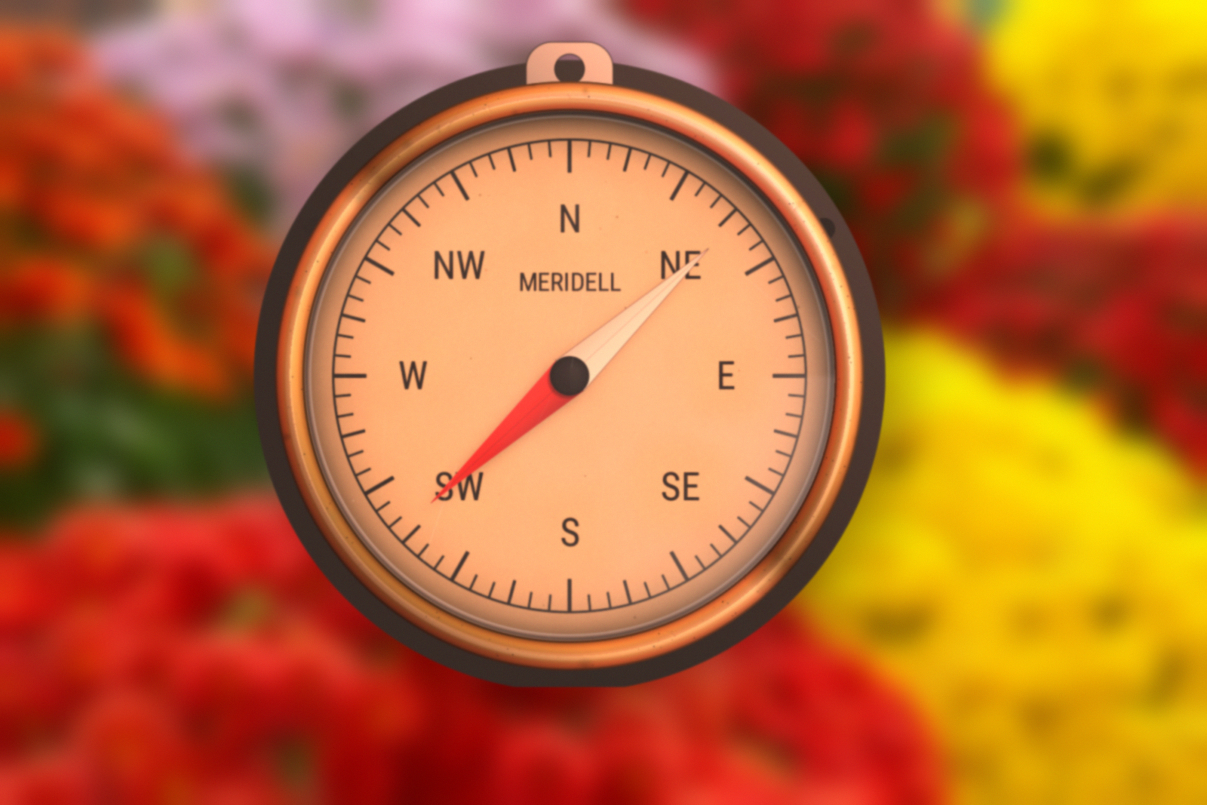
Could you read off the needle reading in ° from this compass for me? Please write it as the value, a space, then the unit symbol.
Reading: 227.5 °
